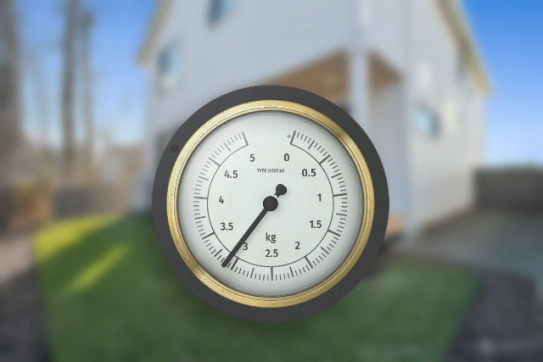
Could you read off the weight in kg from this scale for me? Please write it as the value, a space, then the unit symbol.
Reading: 3.1 kg
